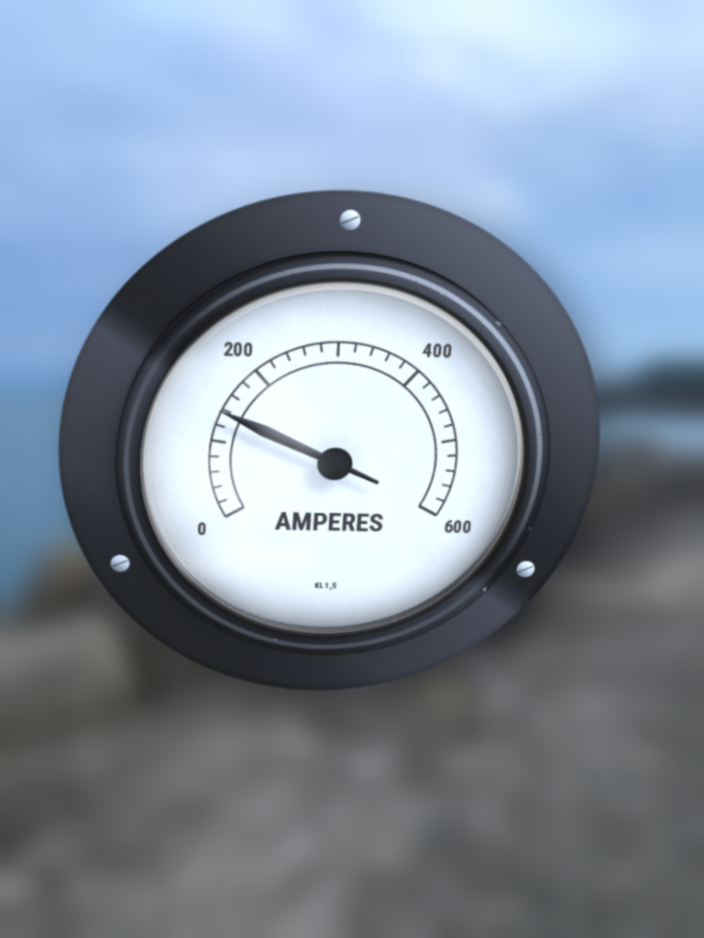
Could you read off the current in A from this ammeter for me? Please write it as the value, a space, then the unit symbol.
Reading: 140 A
